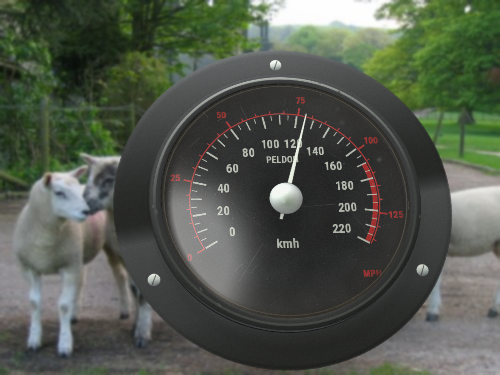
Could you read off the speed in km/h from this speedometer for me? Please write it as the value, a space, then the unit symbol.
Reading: 125 km/h
